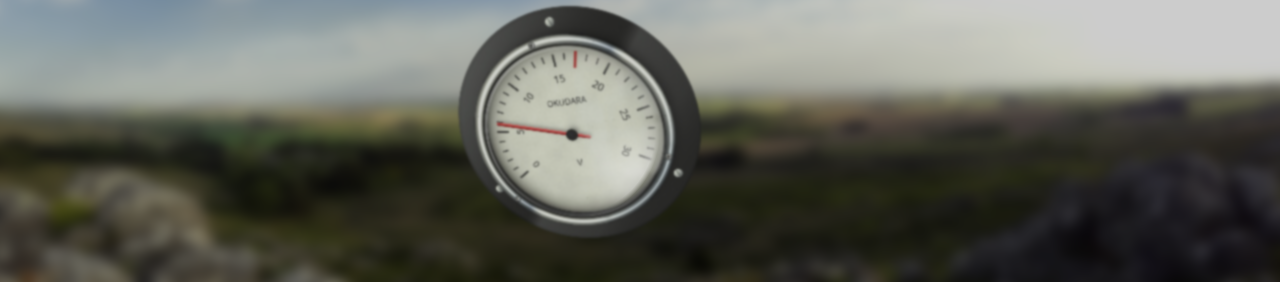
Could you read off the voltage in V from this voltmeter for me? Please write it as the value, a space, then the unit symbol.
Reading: 6 V
